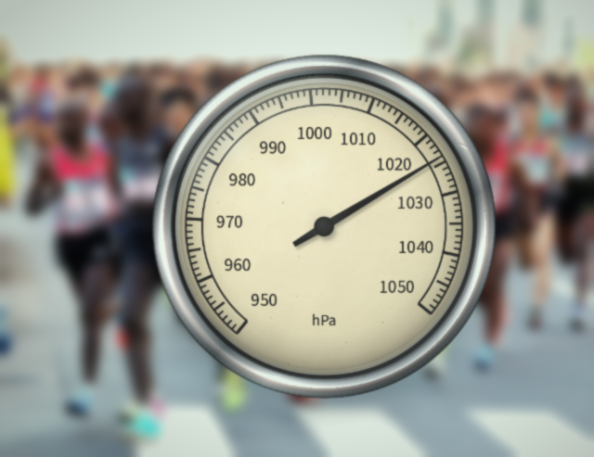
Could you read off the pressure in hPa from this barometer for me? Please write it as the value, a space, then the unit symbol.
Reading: 1024 hPa
